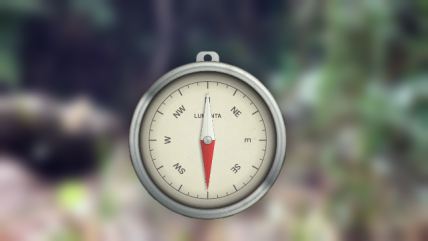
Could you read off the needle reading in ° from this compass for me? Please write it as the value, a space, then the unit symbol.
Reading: 180 °
